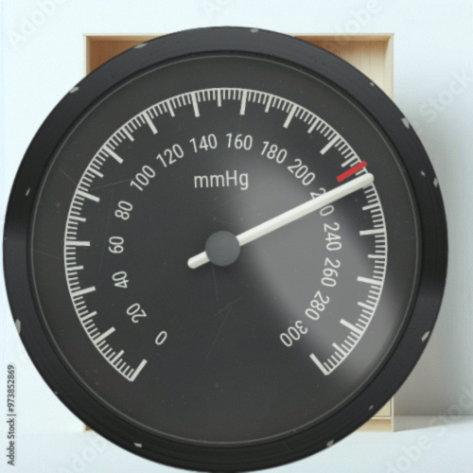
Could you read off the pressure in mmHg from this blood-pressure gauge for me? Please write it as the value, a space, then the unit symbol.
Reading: 220 mmHg
